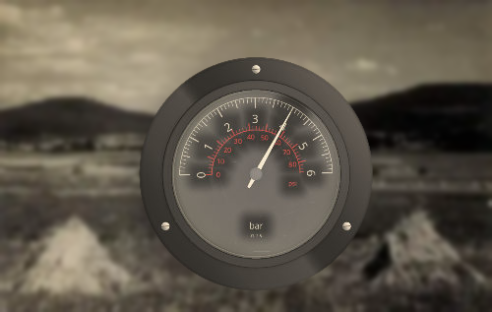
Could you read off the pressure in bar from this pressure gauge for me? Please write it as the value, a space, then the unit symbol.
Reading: 4 bar
